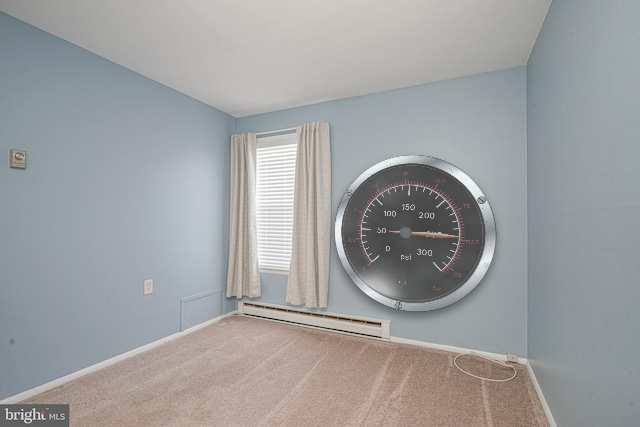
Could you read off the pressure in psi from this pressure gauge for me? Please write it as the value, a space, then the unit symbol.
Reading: 250 psi
